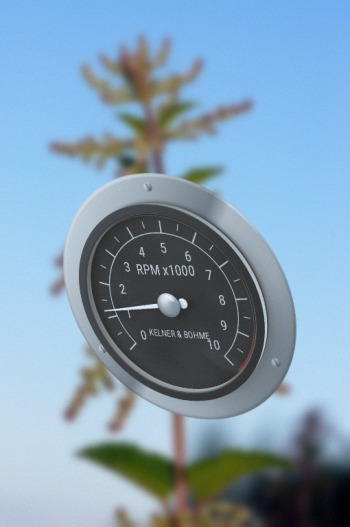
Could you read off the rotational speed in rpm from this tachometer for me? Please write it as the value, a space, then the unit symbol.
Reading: 1250 rpm
